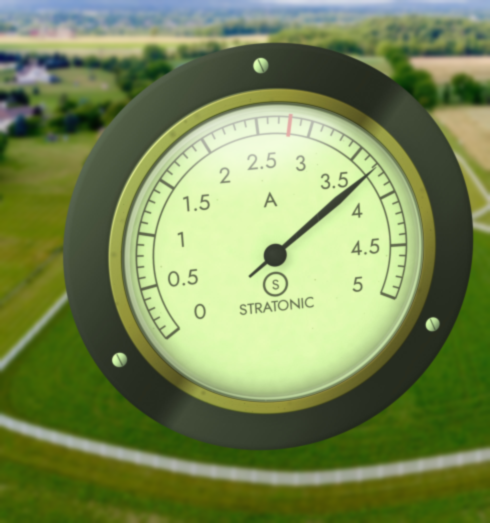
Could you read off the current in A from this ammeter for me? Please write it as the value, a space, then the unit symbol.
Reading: 3.7 A
